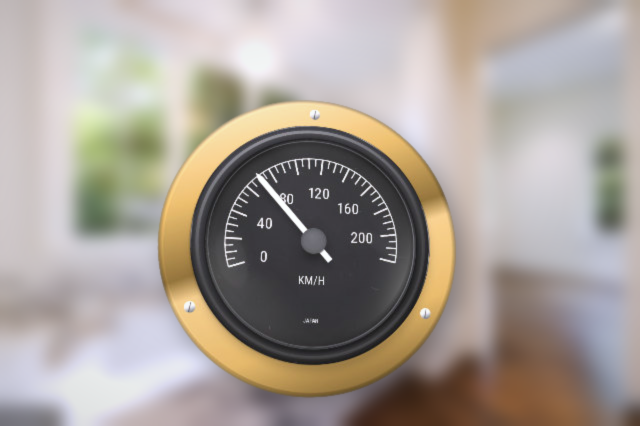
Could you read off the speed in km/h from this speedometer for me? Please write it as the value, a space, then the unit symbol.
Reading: 70 km/h
